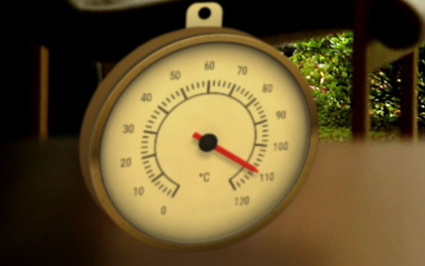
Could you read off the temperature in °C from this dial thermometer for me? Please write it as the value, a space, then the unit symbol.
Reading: 110 °C
